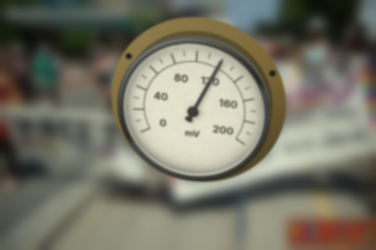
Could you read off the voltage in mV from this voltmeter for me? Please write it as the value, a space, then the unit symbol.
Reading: 120 mV
